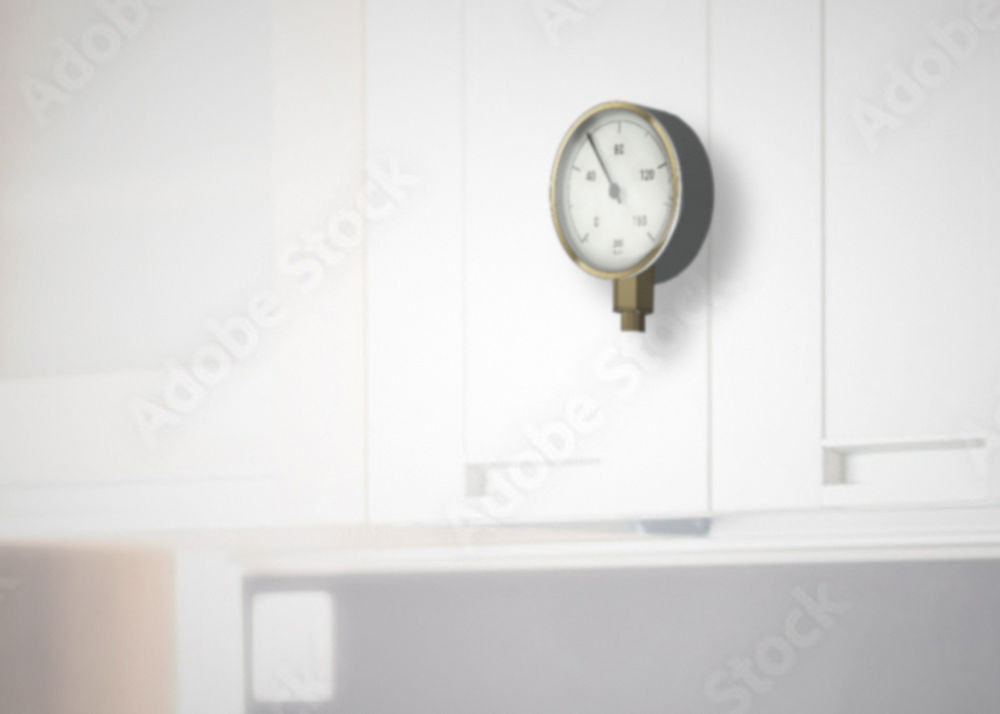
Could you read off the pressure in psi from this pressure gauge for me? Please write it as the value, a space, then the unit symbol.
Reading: 60 psi
